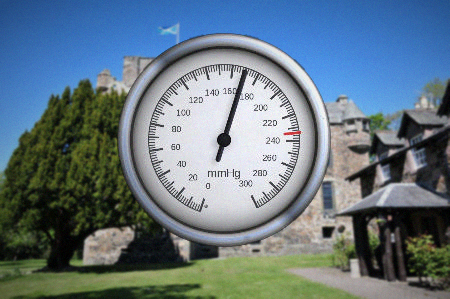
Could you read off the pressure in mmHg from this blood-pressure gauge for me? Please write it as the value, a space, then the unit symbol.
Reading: 170 mmHg
